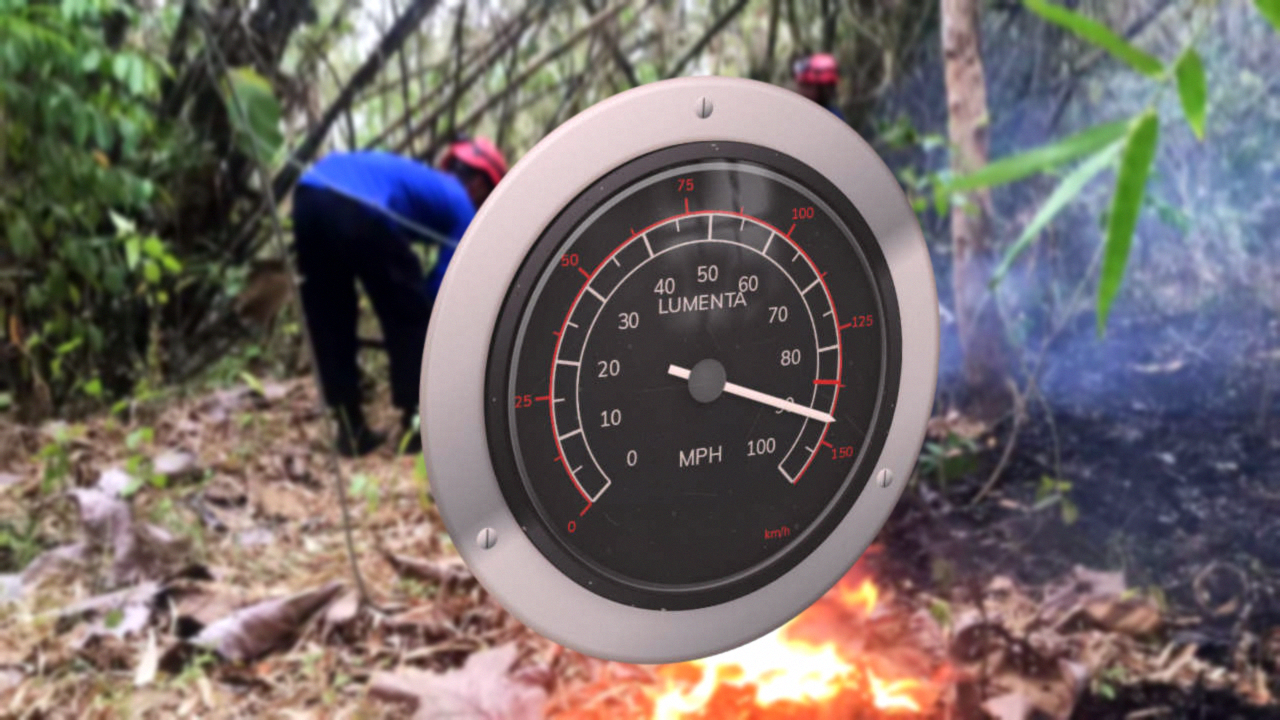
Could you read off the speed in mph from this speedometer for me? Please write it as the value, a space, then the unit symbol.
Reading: 90 mph
